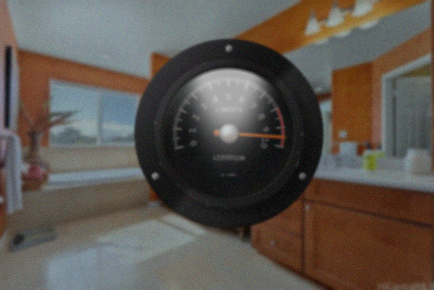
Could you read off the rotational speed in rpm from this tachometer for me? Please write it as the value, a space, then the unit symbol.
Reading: 9500 rpm
